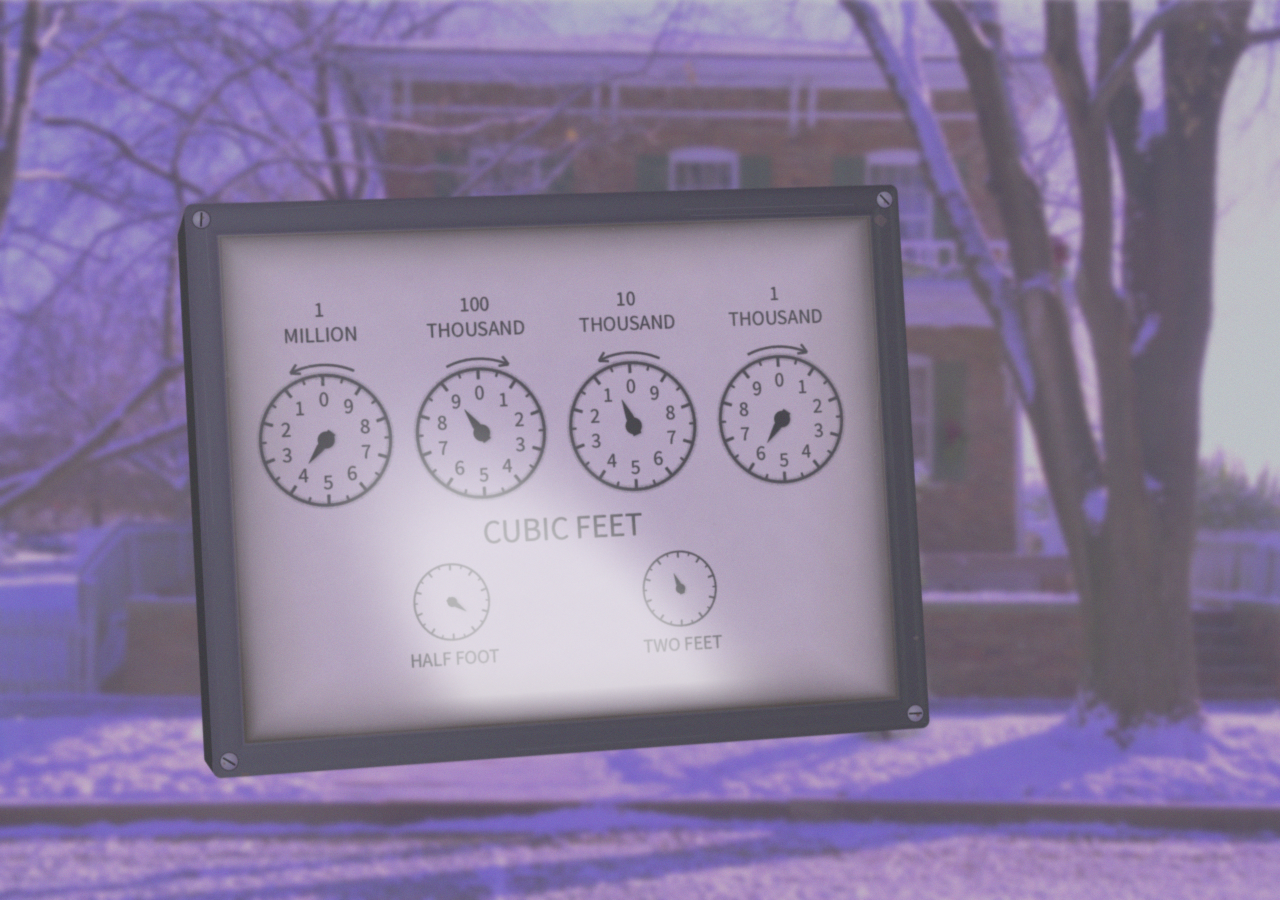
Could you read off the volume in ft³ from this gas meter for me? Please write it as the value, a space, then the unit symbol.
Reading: 390600 ft³
